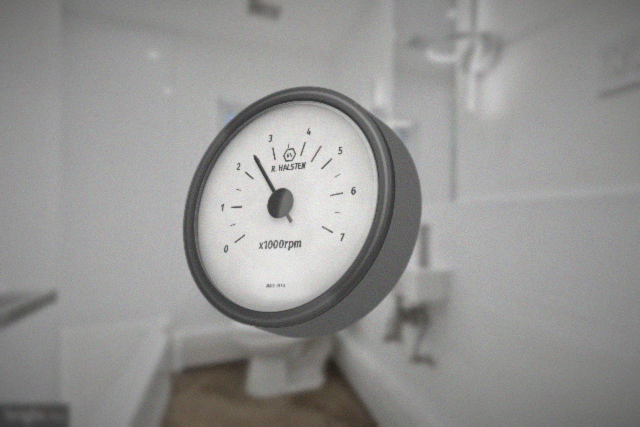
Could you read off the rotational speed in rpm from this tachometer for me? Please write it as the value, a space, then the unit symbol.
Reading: 2500 rpm
